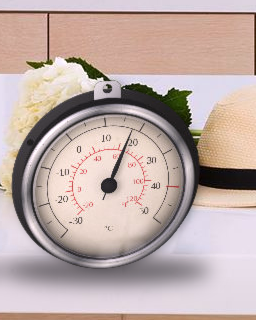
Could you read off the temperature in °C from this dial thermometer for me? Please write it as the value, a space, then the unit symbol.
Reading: 17.5 °C
